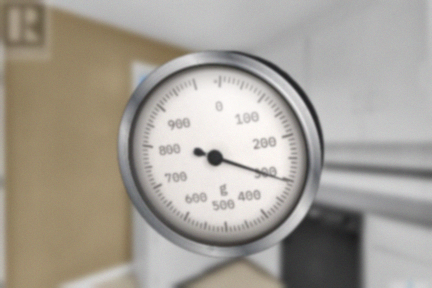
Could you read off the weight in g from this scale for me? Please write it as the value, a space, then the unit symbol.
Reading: 300 g
